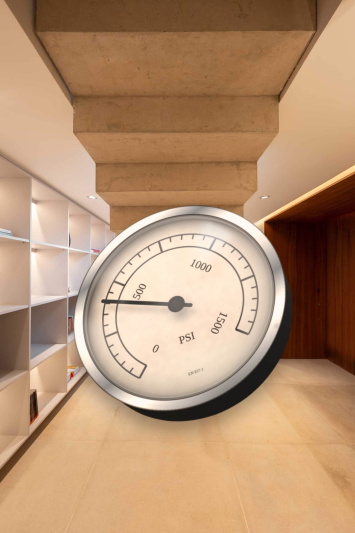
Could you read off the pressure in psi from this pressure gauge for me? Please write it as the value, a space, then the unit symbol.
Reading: 400 psi
